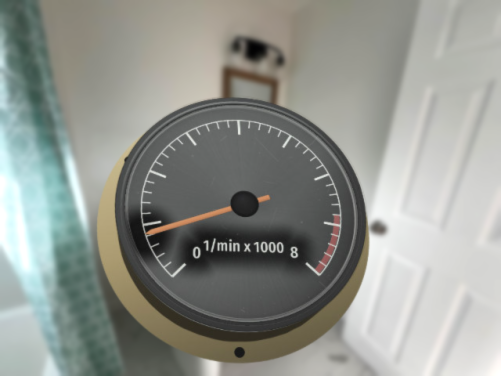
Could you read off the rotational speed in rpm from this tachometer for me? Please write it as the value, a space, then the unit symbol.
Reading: 800 rpm
